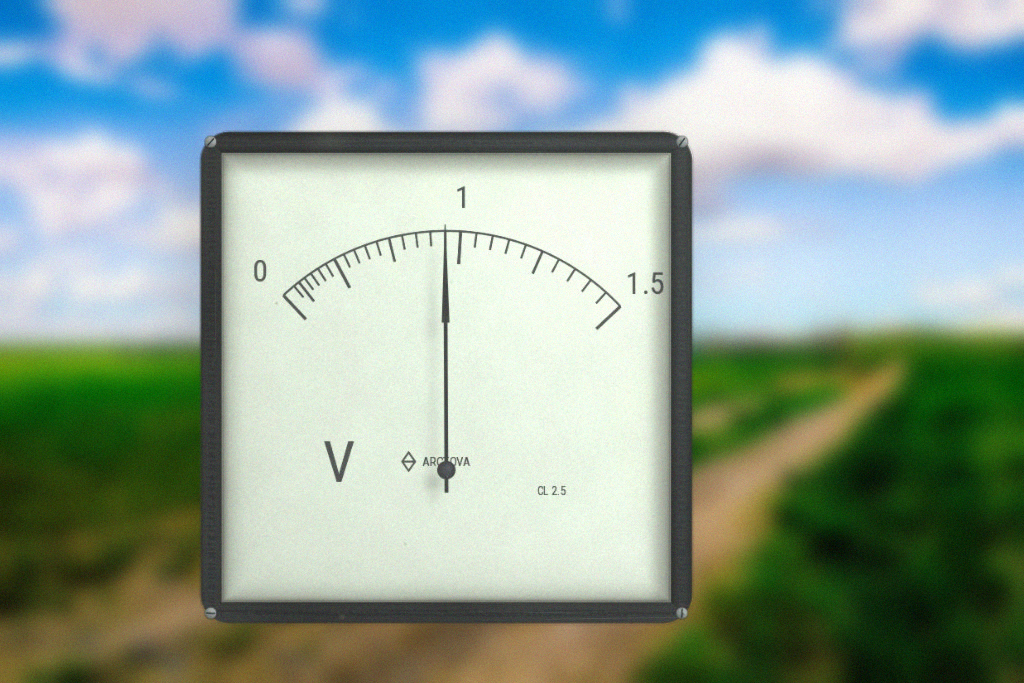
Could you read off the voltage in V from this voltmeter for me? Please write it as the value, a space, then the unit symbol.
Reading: 0.95 V
